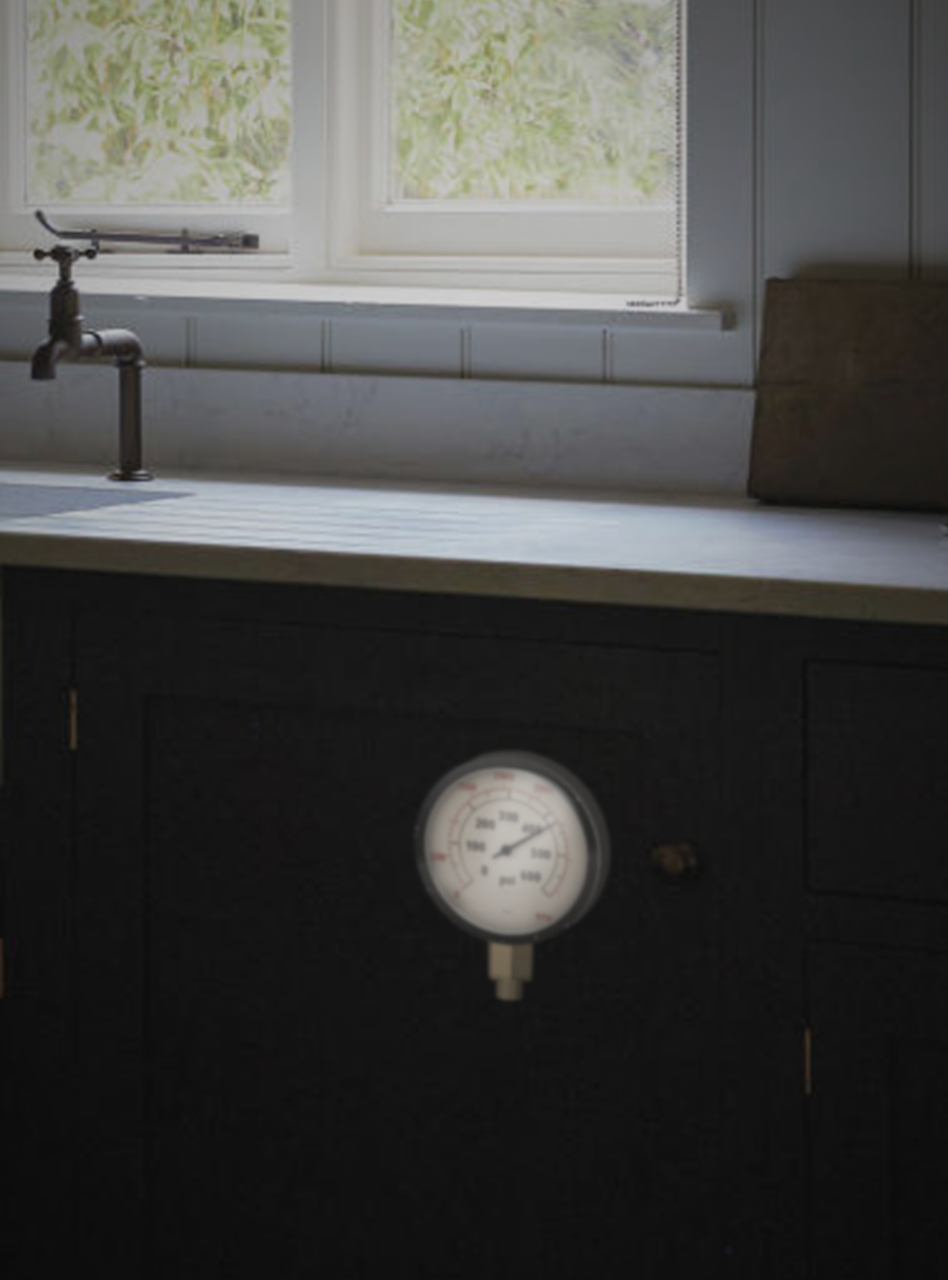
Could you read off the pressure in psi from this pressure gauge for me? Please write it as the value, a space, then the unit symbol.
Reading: 425 psi
